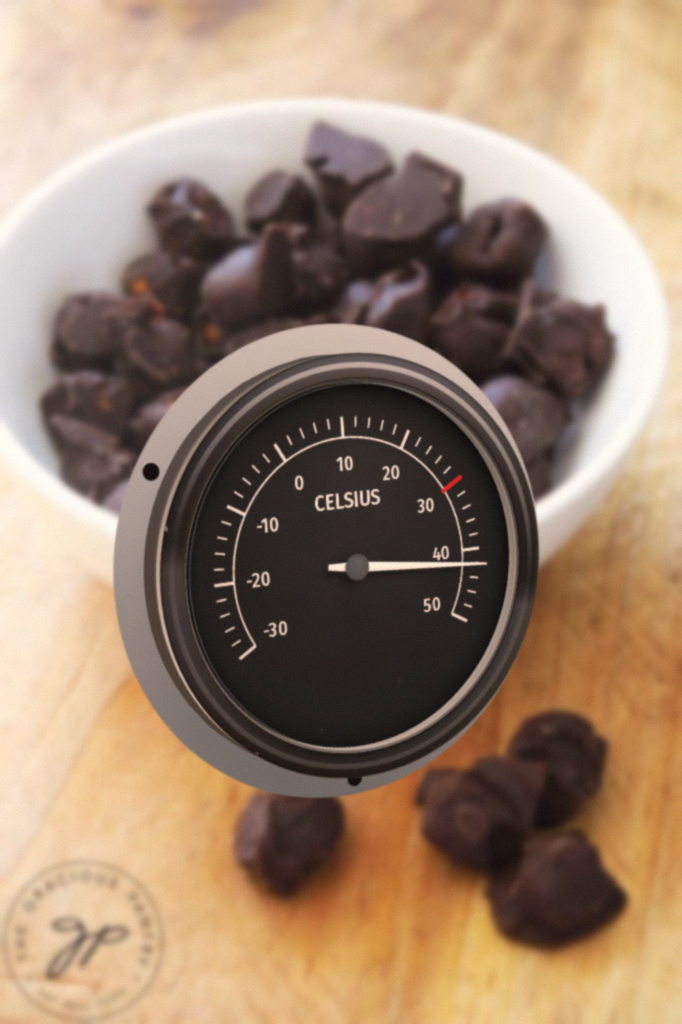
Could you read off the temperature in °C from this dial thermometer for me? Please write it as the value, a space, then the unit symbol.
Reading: 42 °C
